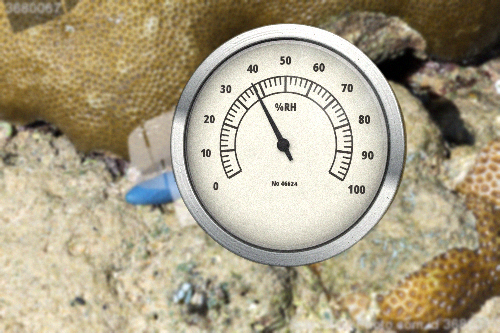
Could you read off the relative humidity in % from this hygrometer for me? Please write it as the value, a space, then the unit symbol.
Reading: 38 %
